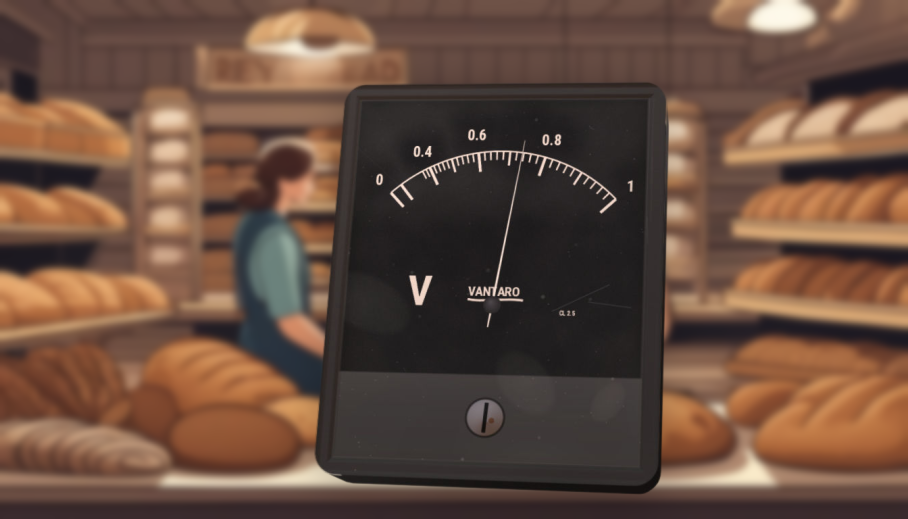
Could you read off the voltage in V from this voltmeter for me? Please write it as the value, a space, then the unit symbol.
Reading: 0.74 V
